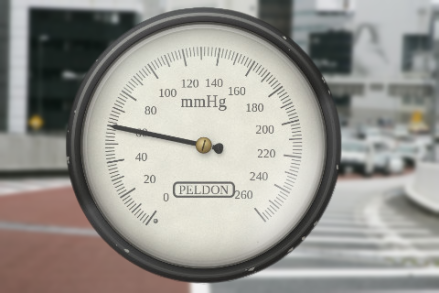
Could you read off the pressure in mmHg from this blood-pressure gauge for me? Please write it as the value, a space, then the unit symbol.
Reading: 60 mmHg
